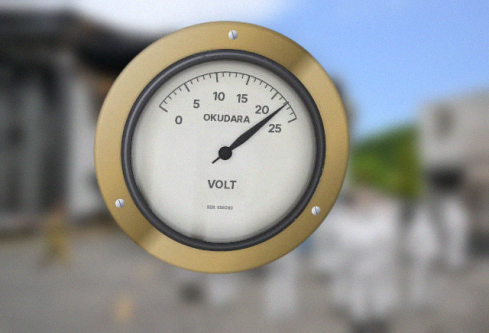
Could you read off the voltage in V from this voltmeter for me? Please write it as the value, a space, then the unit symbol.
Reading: 22 V
